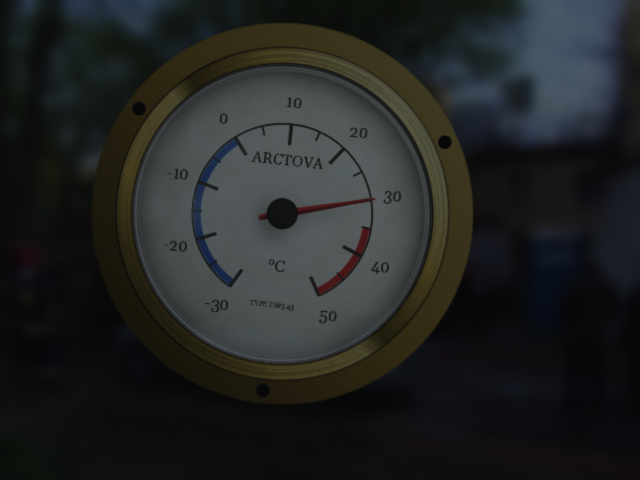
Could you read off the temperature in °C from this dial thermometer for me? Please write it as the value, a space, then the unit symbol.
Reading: 30 °C
